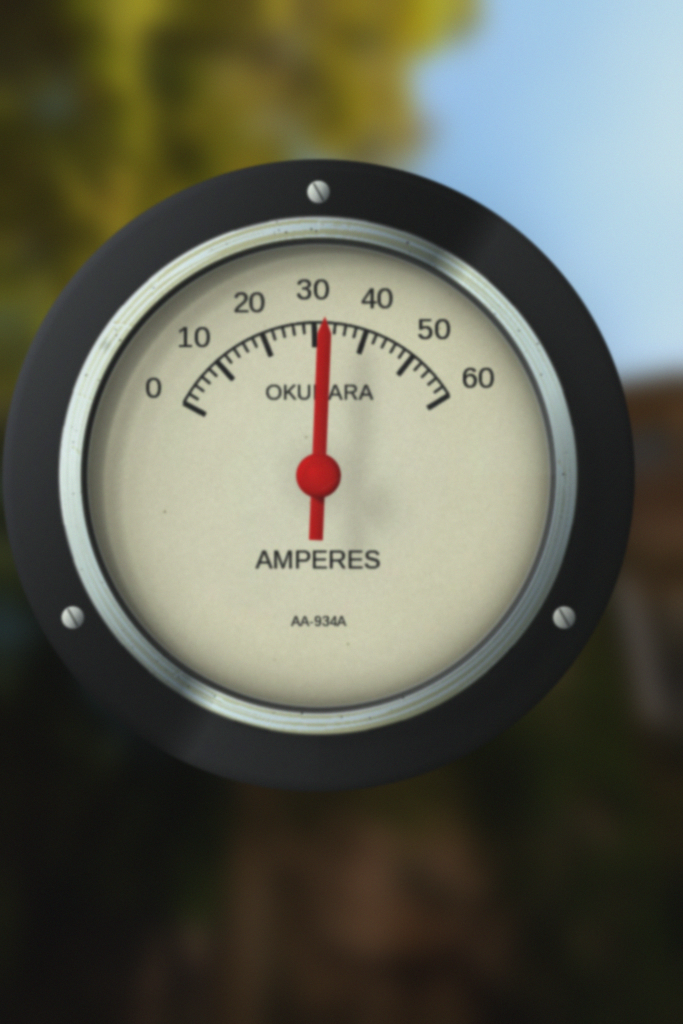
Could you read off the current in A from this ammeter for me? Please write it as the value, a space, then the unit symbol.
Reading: 32 A
